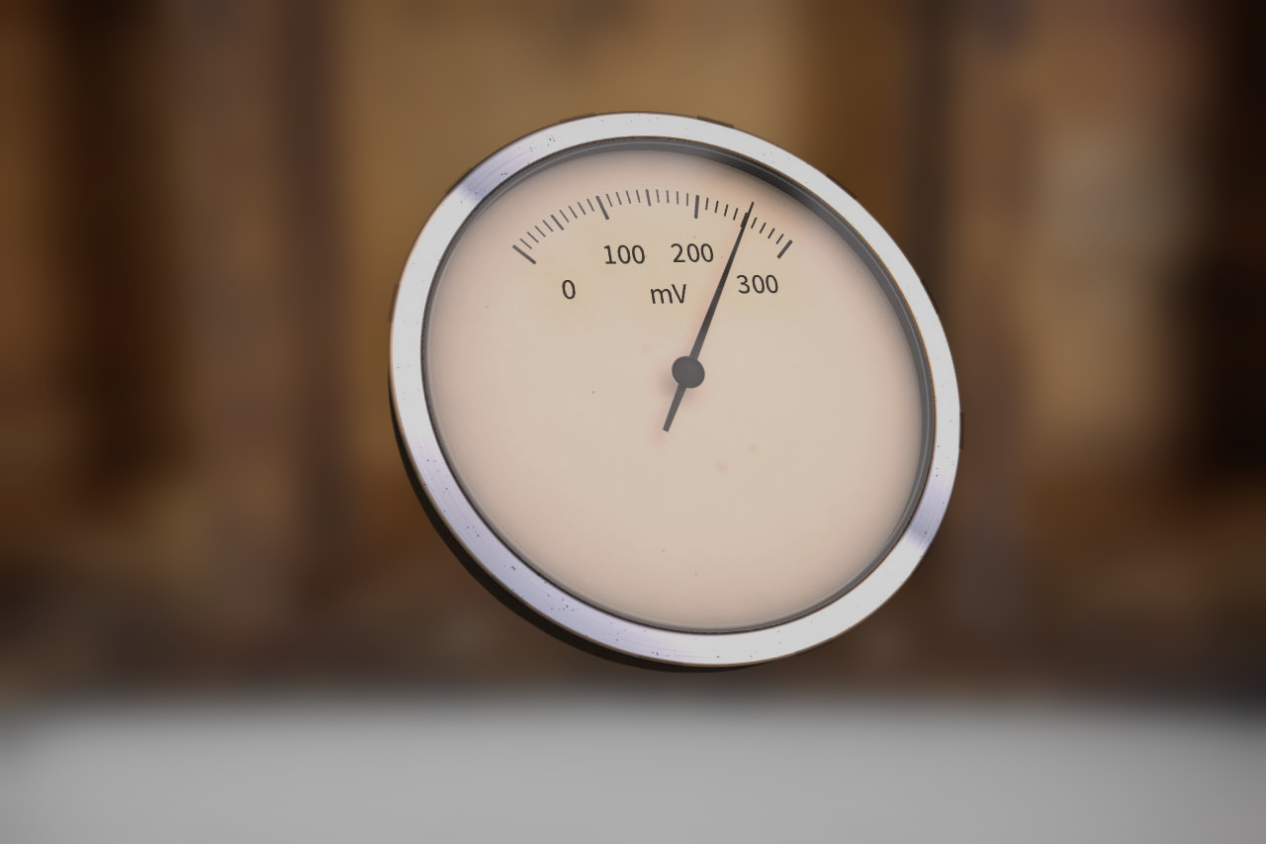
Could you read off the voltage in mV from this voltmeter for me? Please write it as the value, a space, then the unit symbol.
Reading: 250 mV
